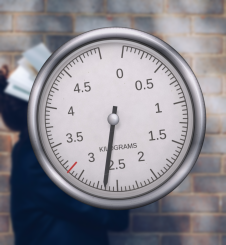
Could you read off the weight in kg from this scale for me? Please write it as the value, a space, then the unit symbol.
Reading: 2.65 kg
